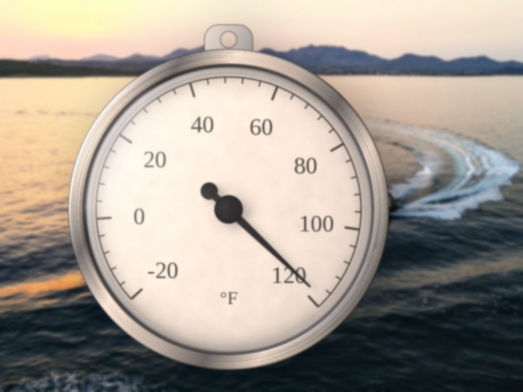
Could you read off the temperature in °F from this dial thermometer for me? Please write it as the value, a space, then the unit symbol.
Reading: 118 °F
